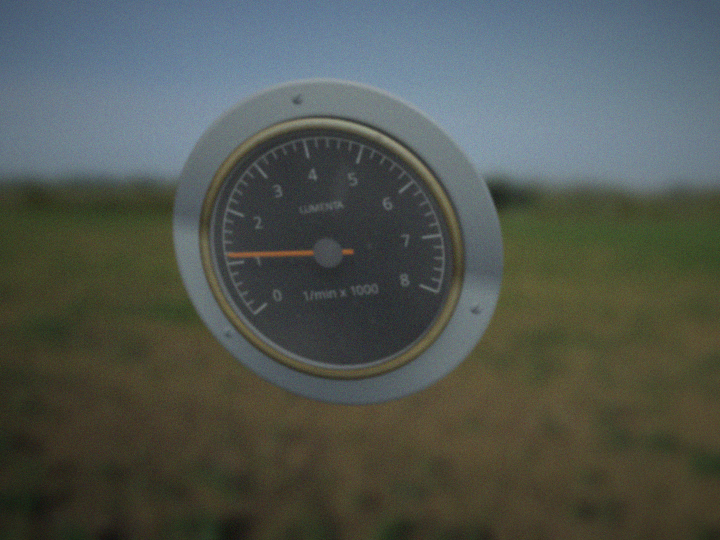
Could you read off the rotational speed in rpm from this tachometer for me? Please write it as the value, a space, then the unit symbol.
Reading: 1200 rpm
